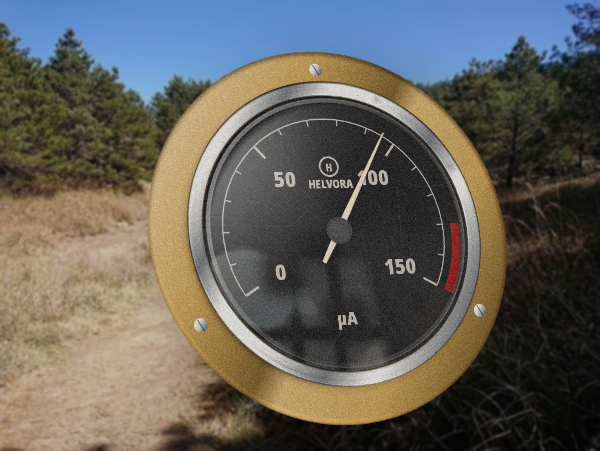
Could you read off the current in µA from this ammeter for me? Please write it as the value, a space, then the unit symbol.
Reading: 95 µA
